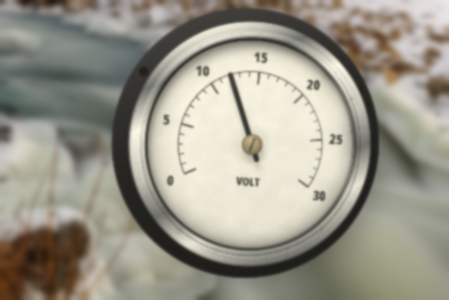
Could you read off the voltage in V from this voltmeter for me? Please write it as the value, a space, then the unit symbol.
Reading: 12 V
